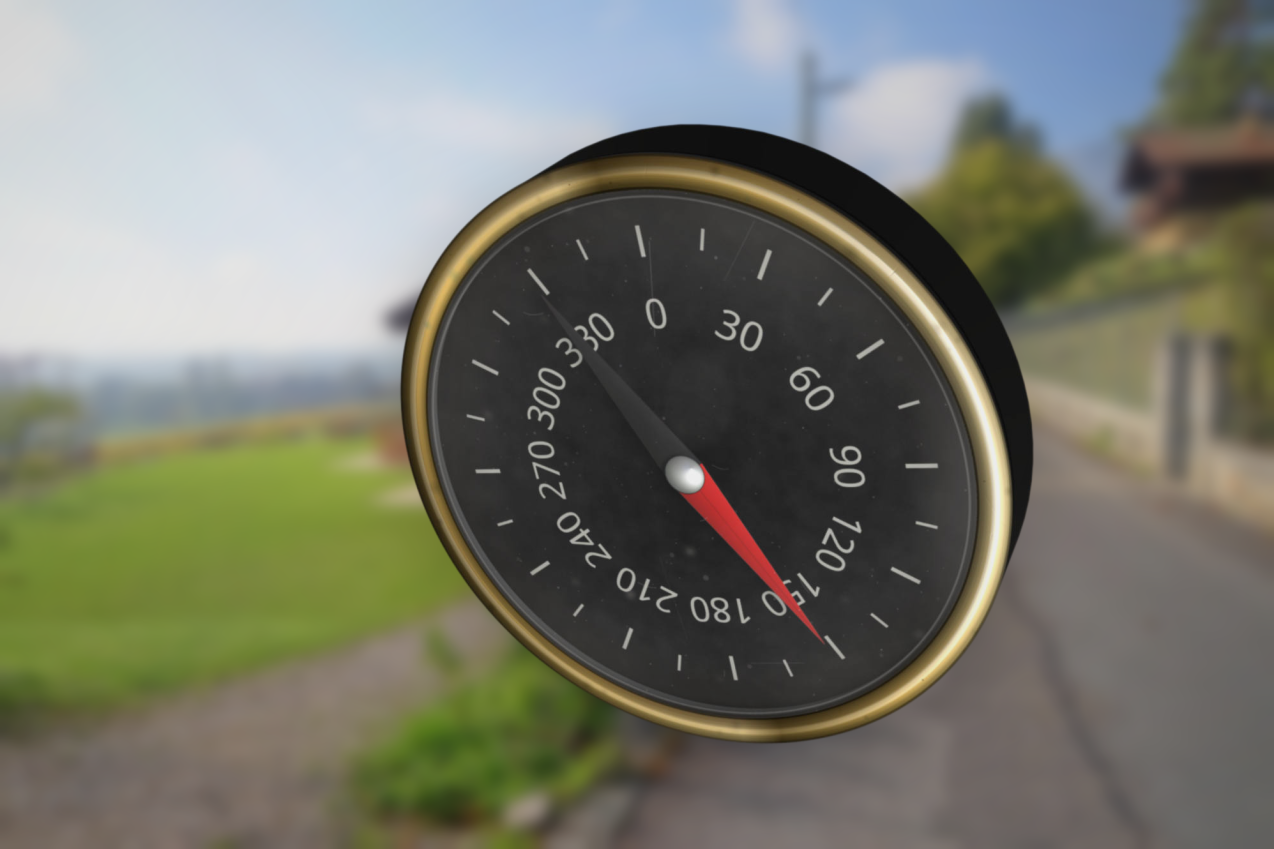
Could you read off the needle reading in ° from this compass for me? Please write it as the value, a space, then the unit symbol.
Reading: 150 °
